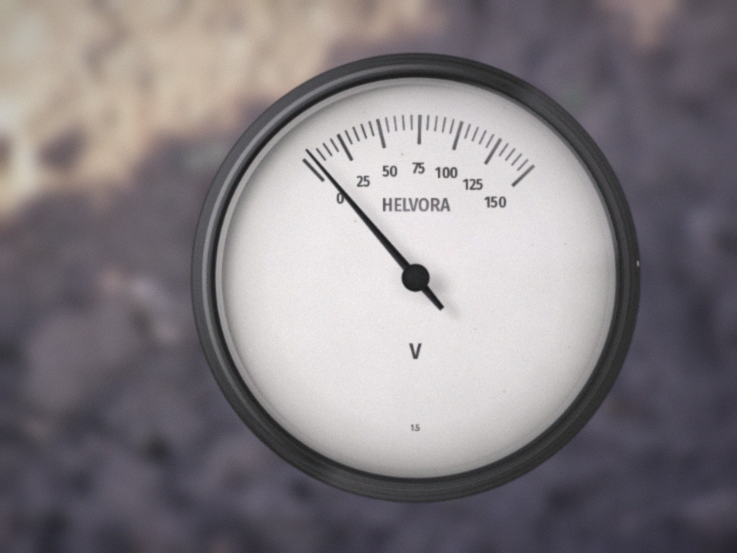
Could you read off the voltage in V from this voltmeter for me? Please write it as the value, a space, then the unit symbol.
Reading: 5 V
